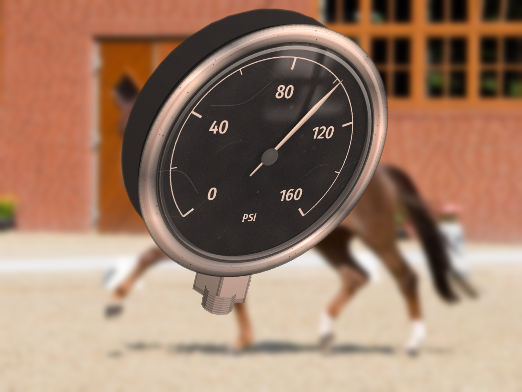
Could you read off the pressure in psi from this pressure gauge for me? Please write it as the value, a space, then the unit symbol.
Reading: 100 psi
